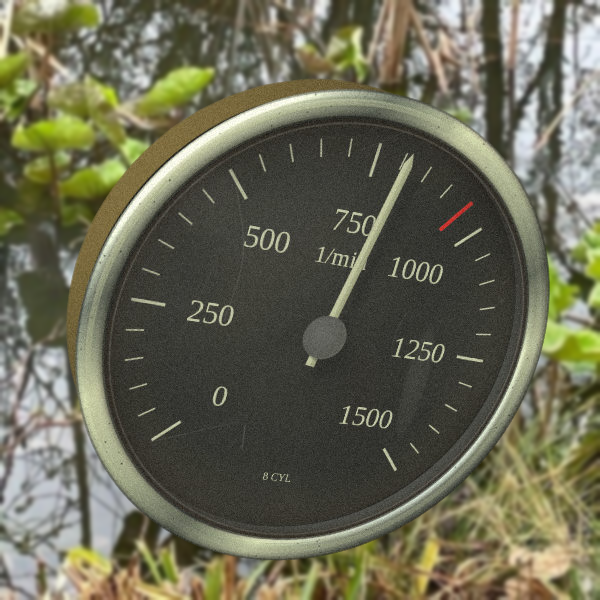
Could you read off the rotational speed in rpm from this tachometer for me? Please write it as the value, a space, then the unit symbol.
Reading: 800 rpm
